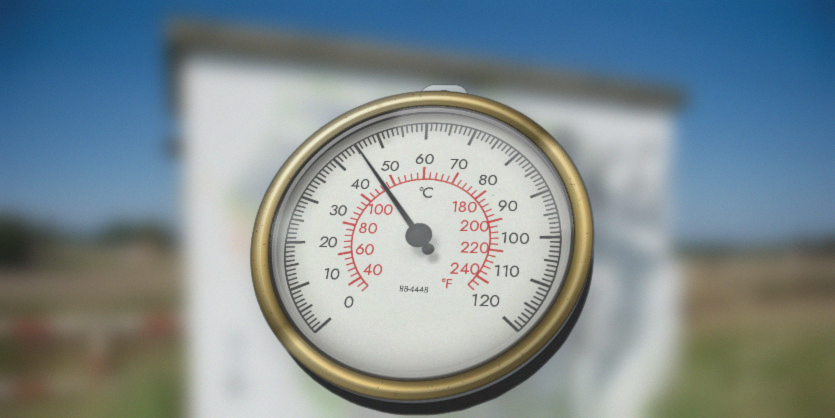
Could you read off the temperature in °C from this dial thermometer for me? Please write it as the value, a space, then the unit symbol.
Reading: 45 °C
